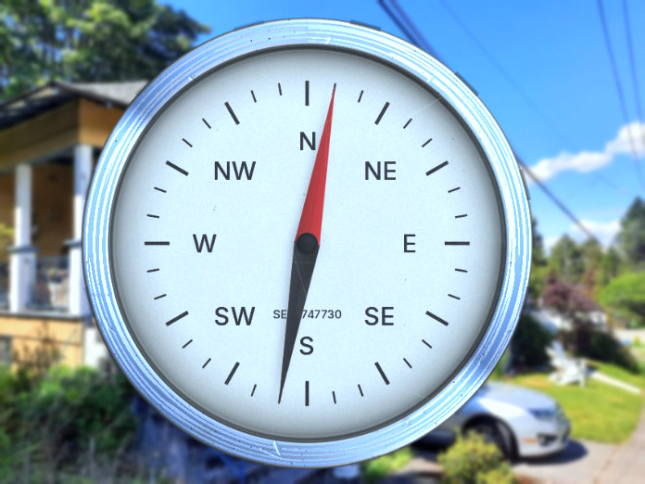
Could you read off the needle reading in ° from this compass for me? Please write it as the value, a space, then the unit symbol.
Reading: 10 °
